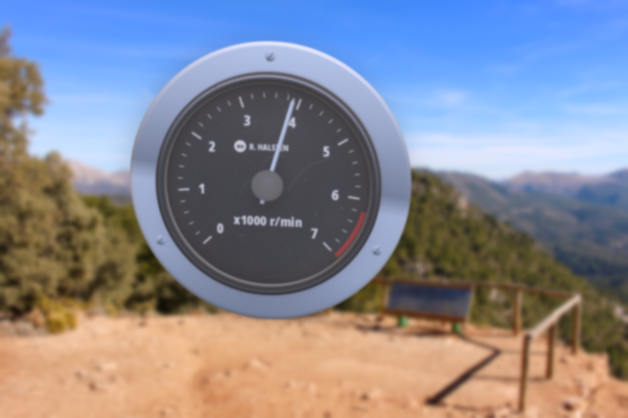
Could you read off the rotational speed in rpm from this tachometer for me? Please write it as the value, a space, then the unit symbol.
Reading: 3900 rpm
